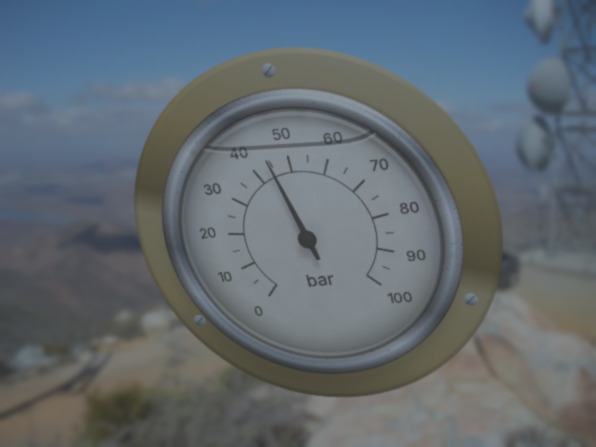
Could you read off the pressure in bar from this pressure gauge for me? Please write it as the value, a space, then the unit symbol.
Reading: 45 bar
